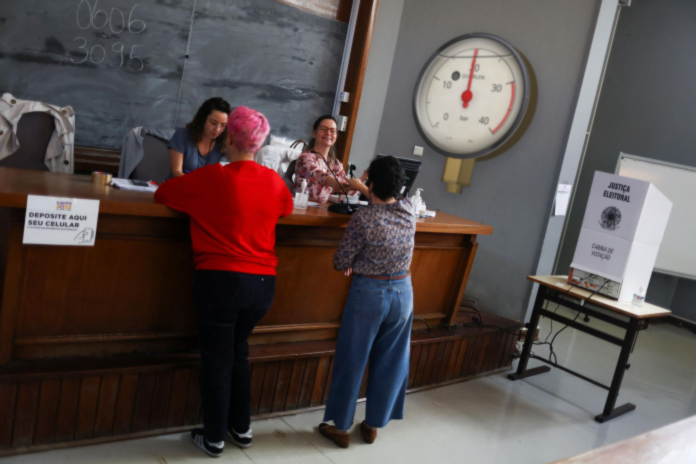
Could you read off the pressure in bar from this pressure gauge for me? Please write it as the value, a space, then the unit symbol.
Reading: 20 bar
